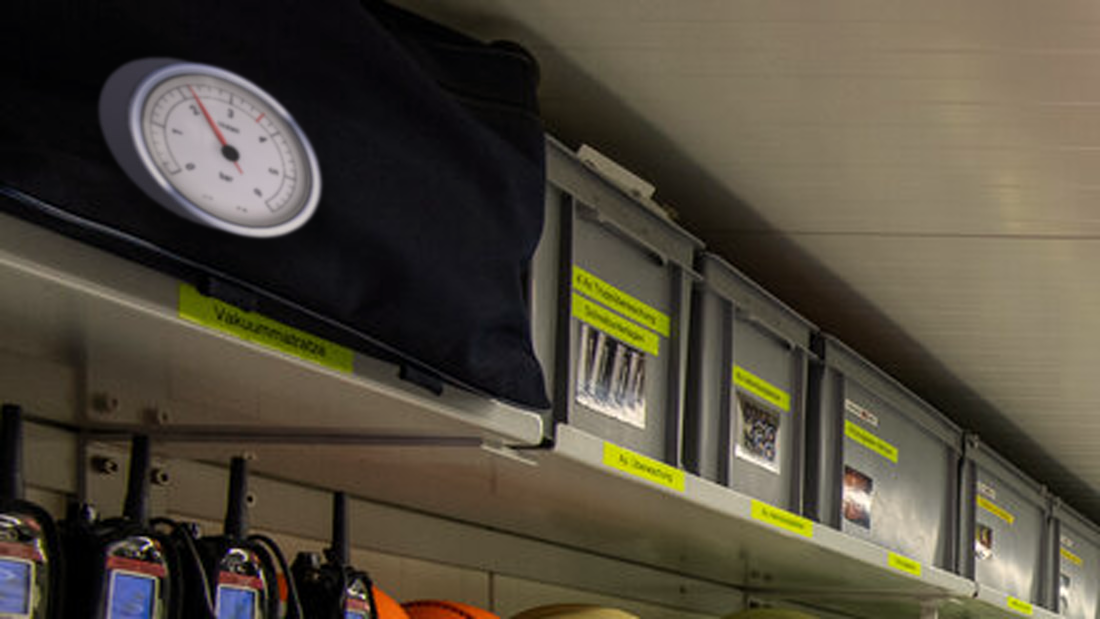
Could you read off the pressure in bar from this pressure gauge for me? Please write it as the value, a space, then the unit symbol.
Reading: 2.2 bar
